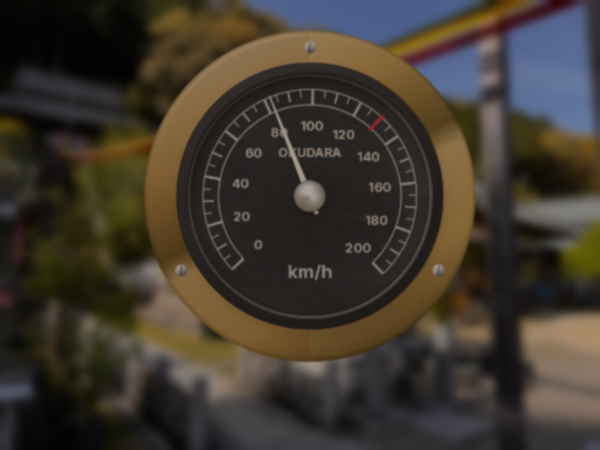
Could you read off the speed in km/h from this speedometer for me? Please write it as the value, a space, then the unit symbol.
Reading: 82.5 km/h
